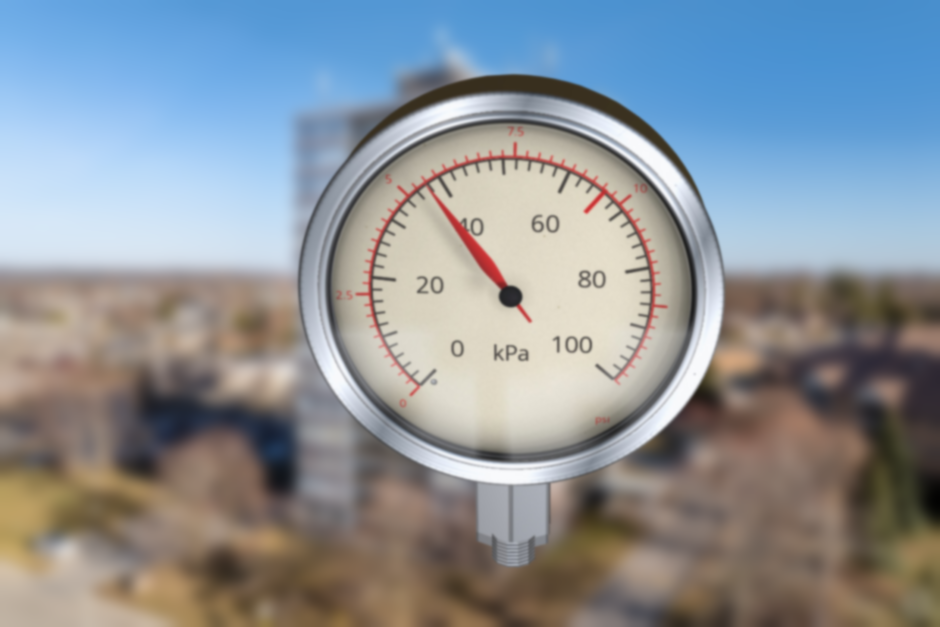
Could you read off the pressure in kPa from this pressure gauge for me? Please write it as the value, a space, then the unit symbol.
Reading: 38 kPa
